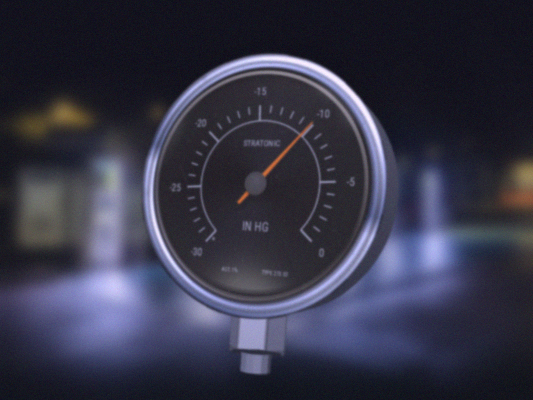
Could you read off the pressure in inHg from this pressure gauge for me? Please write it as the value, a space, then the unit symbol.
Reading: -10 inHg
